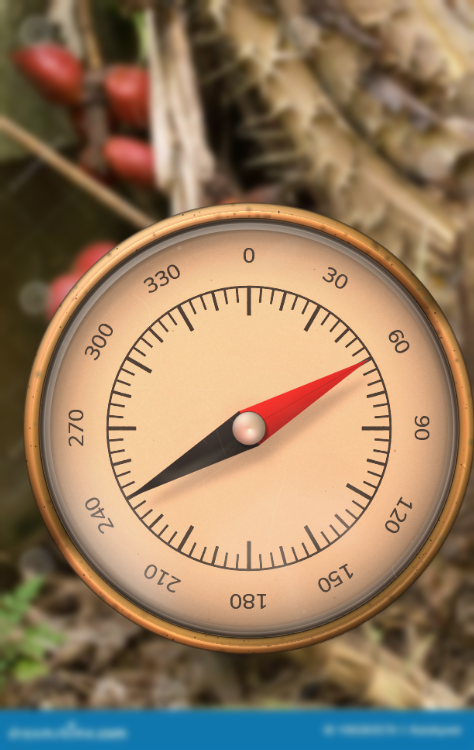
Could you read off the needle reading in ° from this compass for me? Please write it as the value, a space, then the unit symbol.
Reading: 60 °
